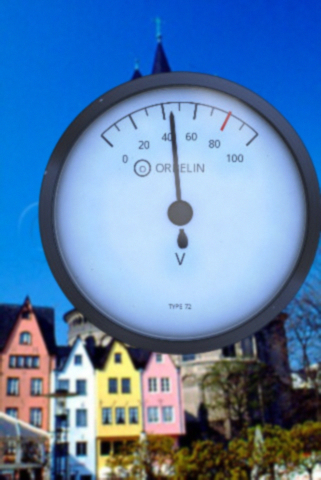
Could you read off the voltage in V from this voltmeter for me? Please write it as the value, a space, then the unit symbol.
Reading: 45 V
